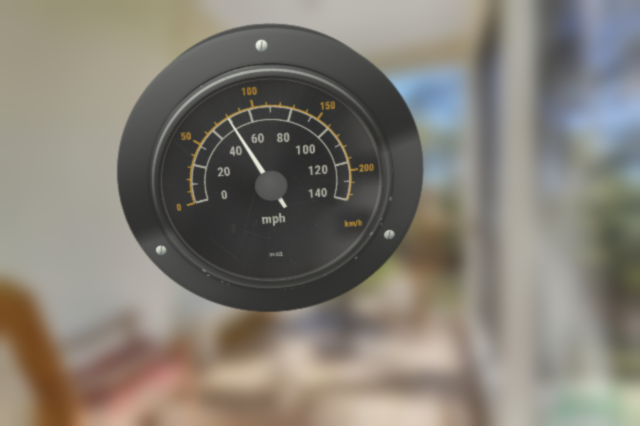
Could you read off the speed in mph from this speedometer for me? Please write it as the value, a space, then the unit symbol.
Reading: 50 mph
